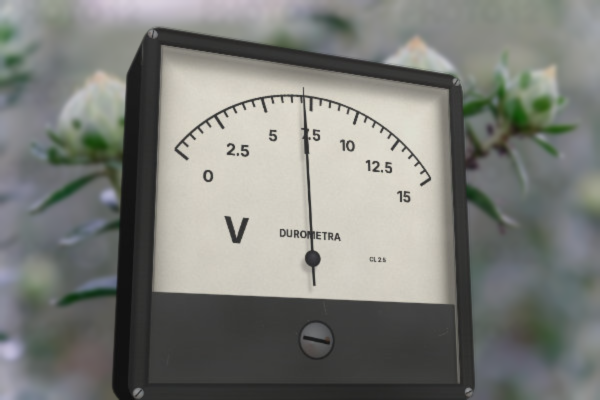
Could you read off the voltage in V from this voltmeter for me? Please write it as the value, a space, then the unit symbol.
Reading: 7 V
